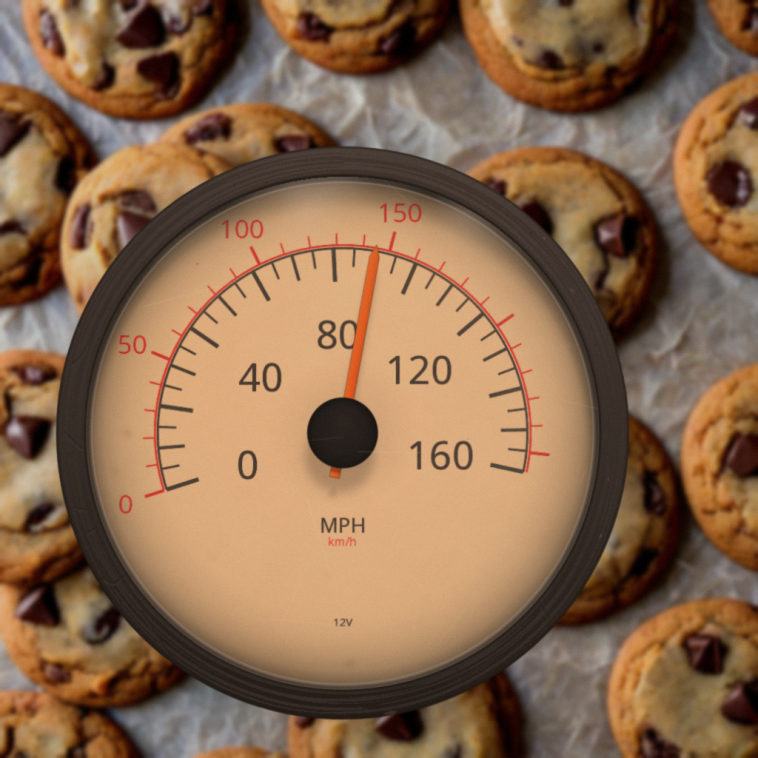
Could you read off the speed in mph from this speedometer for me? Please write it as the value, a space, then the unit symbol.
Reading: 90 mph
